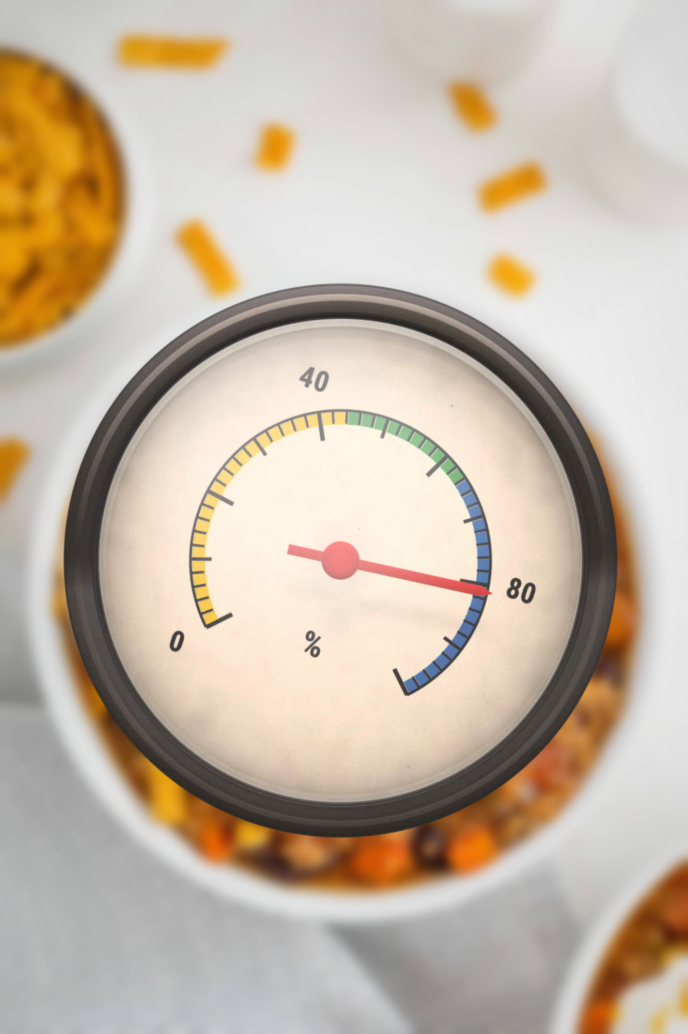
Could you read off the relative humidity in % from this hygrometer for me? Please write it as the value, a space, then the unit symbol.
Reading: 81 %
